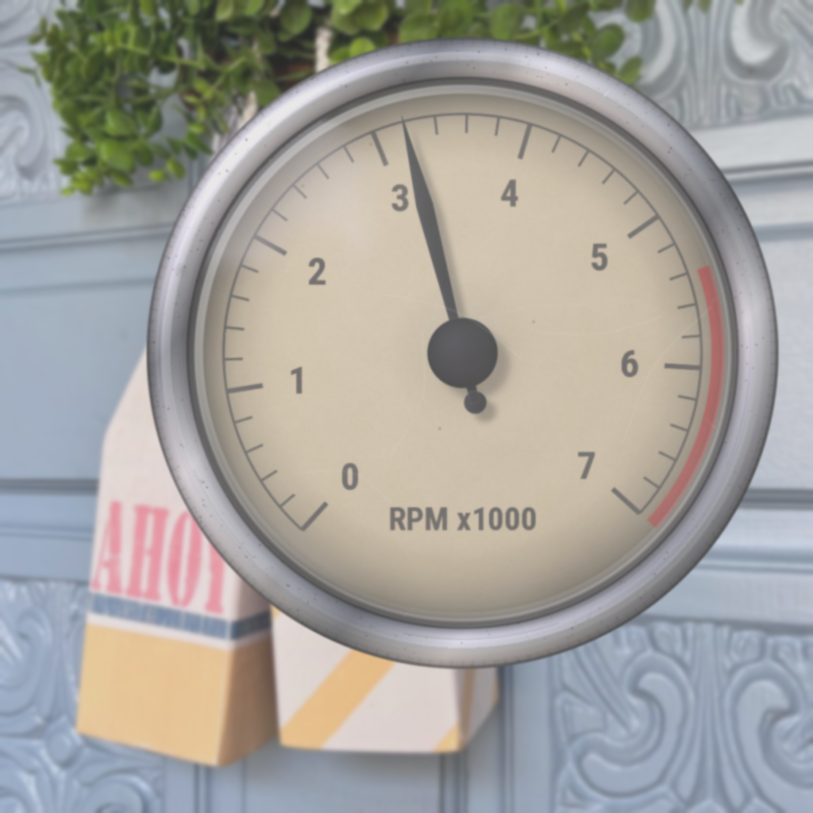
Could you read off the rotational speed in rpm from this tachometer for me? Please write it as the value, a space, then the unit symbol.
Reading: 3200 rpm
